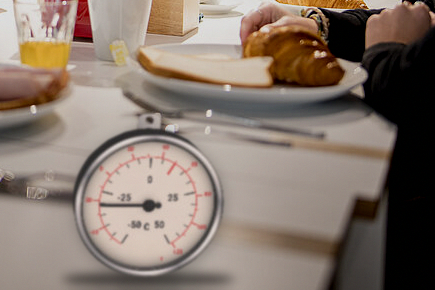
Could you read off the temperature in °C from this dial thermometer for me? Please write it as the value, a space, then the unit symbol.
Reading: -30 °C
